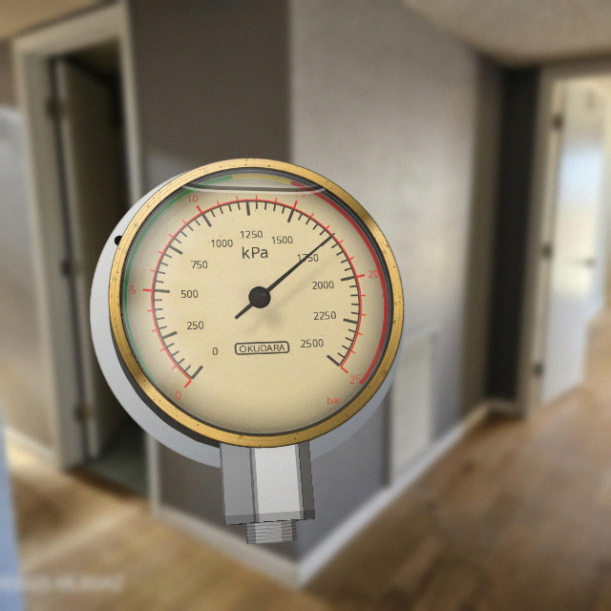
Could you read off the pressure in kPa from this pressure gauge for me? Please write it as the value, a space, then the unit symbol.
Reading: 1750 kPa
